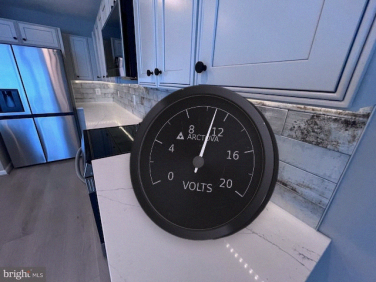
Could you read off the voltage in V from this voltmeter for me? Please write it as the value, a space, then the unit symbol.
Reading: 11 V
